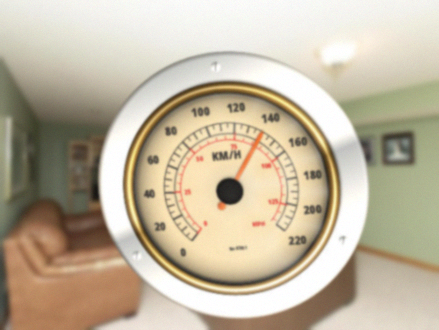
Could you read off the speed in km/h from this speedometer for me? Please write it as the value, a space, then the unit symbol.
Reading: 140 km/h
